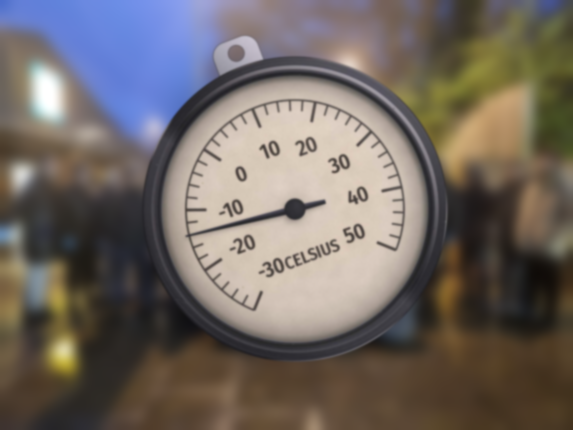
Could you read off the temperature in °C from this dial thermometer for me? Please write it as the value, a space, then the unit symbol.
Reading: -14 °C
